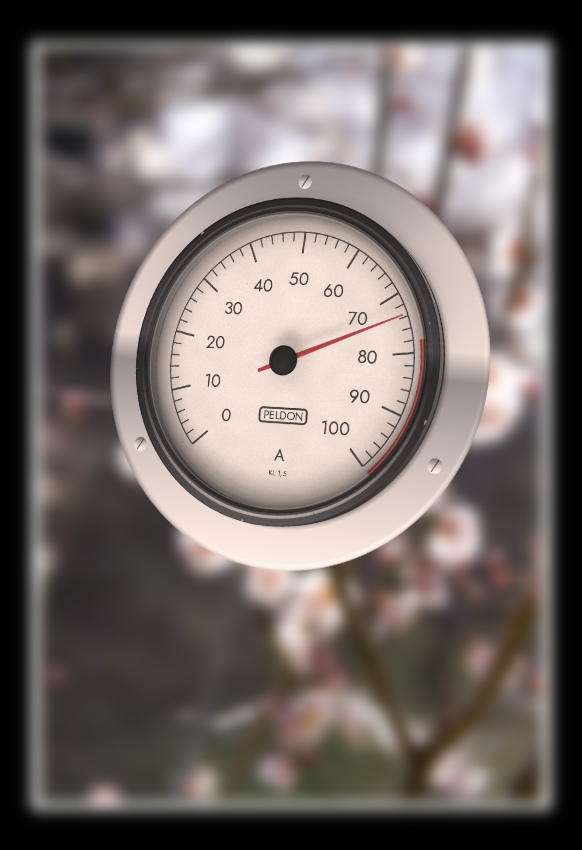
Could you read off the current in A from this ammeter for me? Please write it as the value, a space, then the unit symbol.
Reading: 74 A
